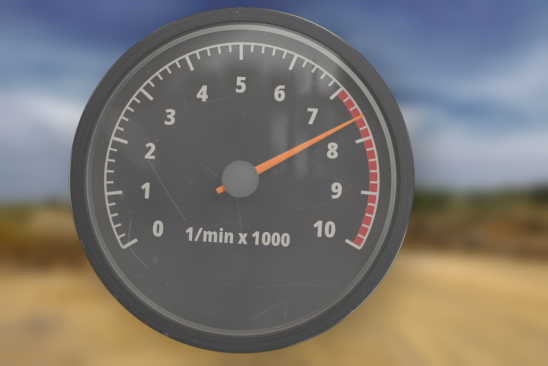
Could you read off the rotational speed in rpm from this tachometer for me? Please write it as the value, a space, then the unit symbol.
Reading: 7600 rpm
